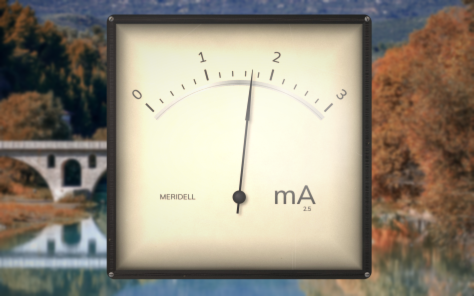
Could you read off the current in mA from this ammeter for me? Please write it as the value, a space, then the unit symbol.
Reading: 1.7 mA
